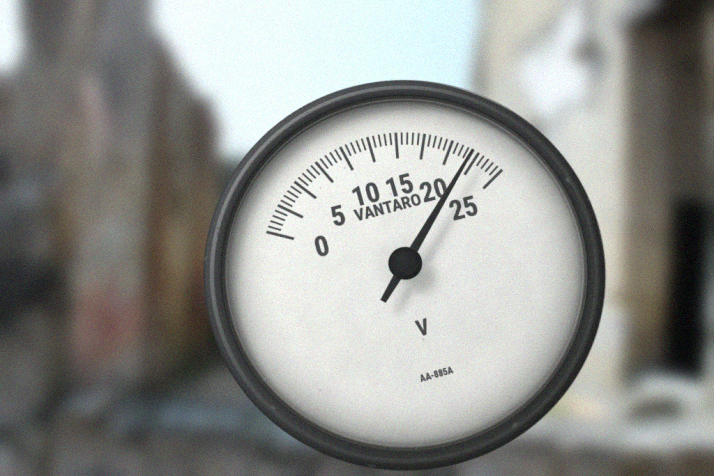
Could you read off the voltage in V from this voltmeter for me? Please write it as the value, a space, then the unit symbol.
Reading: 22 V
